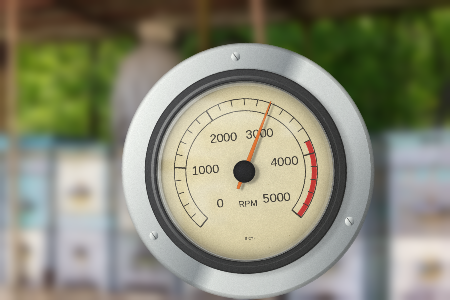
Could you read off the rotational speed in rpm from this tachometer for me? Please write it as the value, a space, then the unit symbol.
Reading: 3000 rpm
